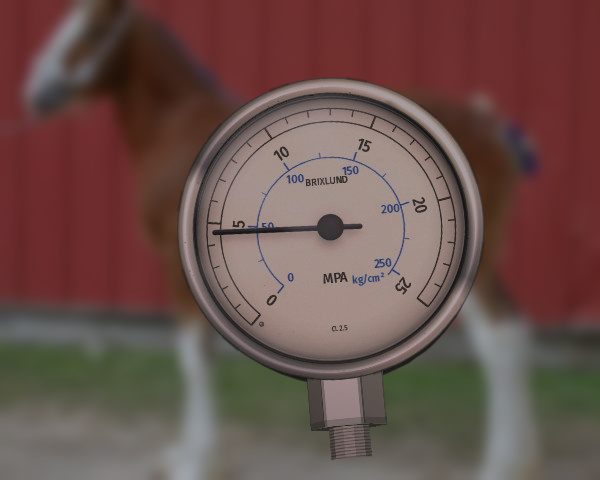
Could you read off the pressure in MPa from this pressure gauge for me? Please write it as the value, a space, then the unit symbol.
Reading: 4.5 MPa
